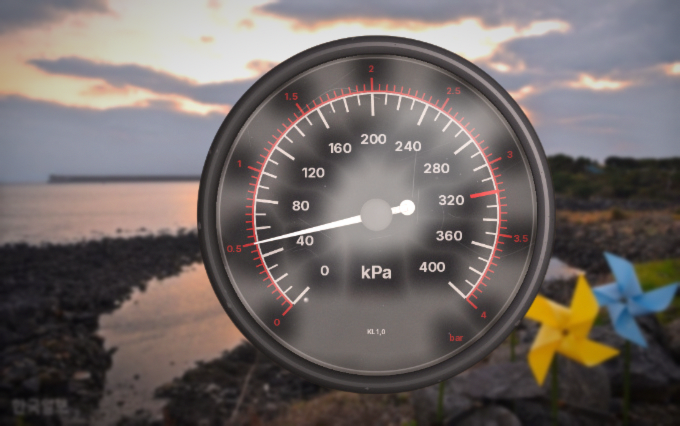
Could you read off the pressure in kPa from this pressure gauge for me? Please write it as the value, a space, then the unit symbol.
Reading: 50 kPa
